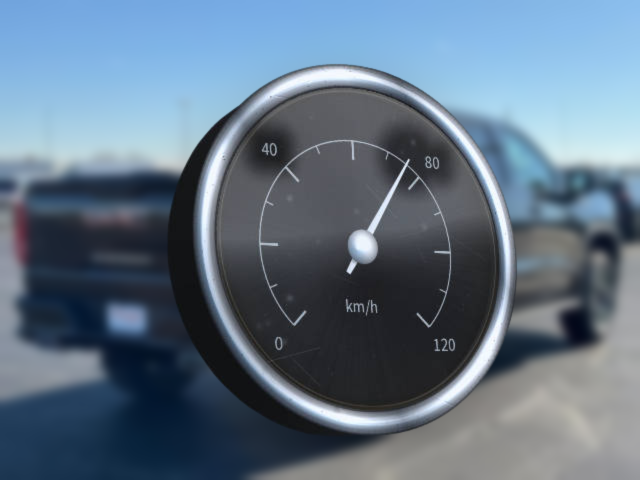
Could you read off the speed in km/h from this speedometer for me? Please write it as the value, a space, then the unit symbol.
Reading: 75 km/h
